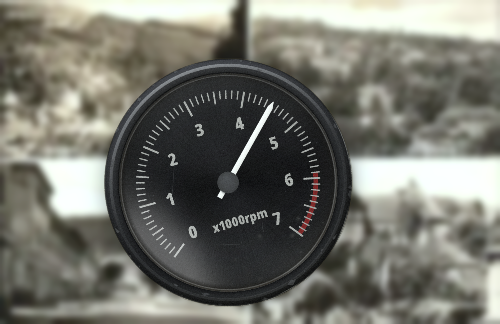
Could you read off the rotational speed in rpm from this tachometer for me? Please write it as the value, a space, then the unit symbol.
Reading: 4500 rpm
